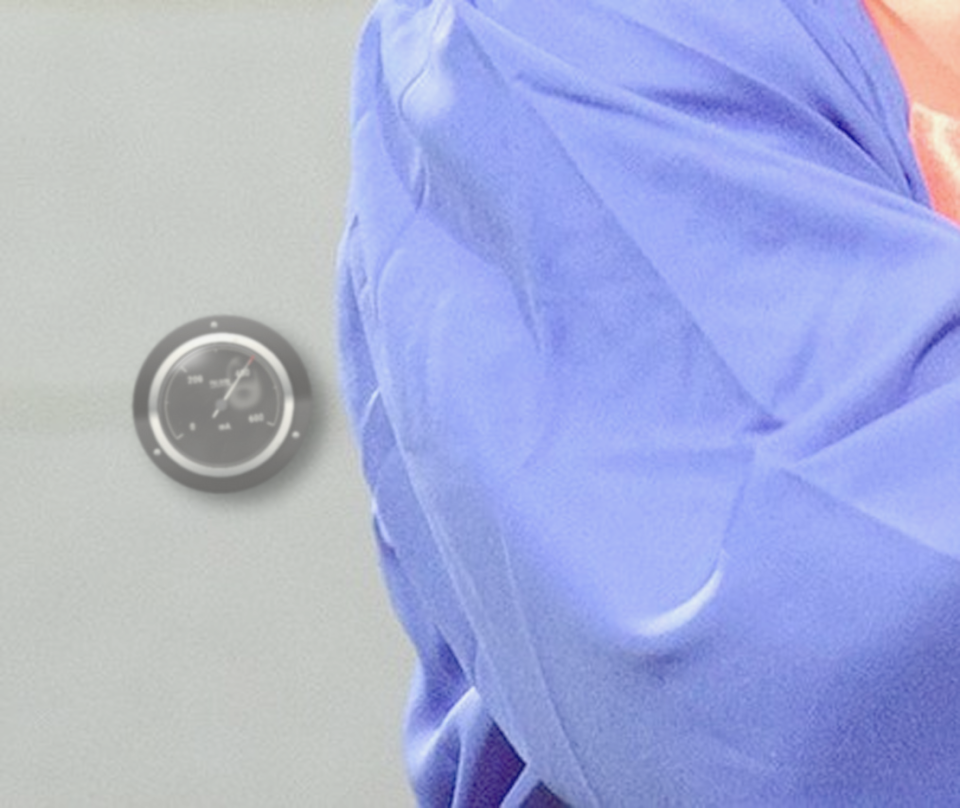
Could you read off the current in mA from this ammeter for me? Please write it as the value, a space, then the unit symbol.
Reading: 400 mA
